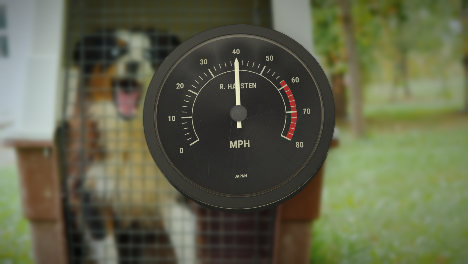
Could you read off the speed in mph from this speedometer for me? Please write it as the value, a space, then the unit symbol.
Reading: 40 mph
